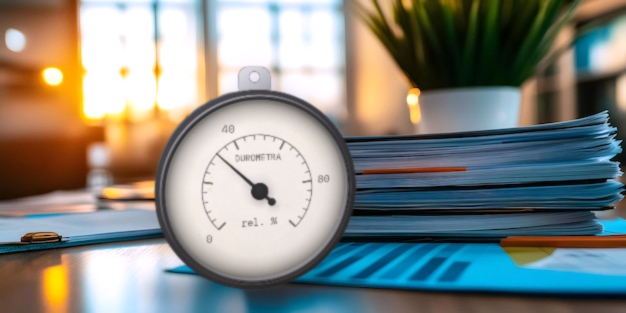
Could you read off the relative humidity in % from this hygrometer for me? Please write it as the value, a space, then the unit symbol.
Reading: 32 %
